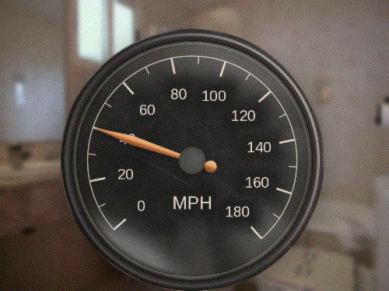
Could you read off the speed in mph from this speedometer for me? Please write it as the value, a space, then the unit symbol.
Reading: 40 mph
